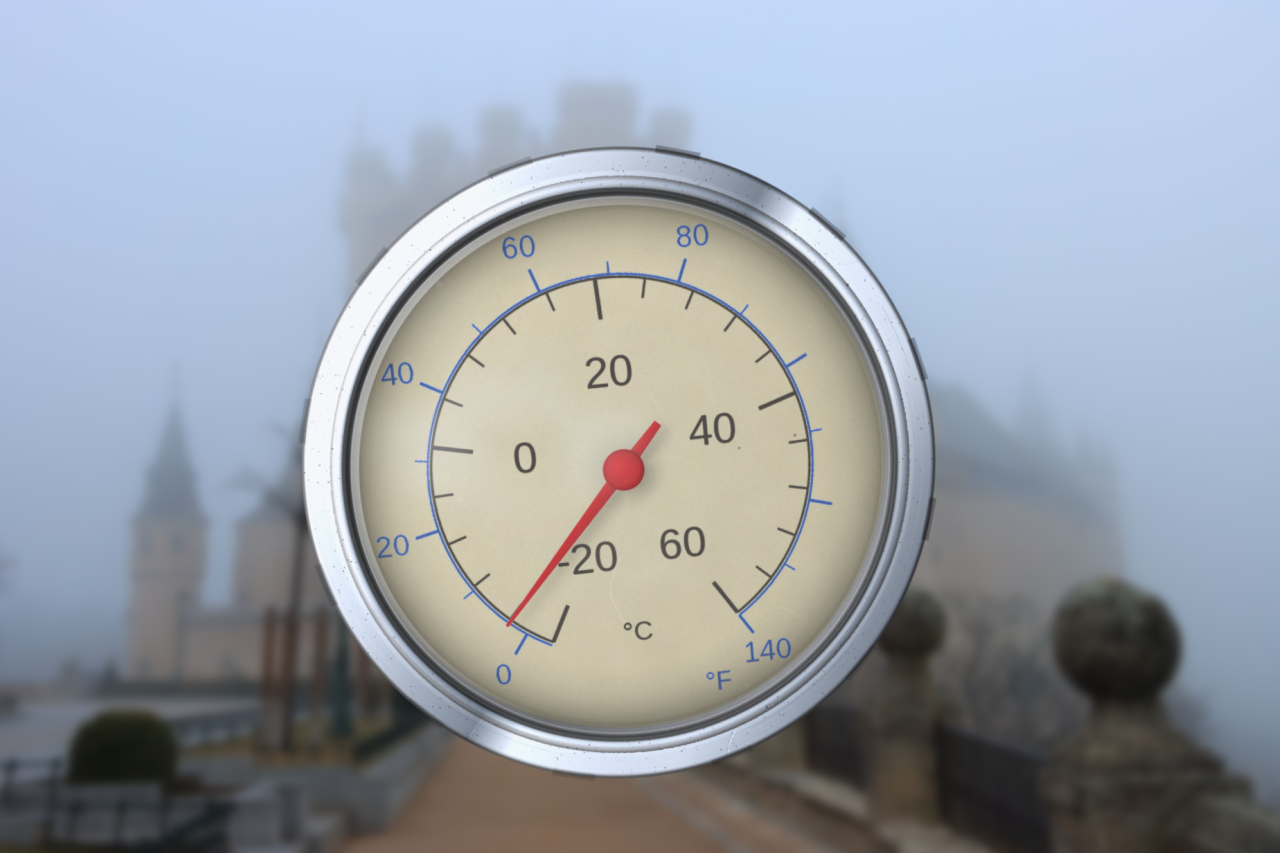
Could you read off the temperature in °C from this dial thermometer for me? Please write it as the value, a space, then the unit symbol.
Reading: -16 °C
